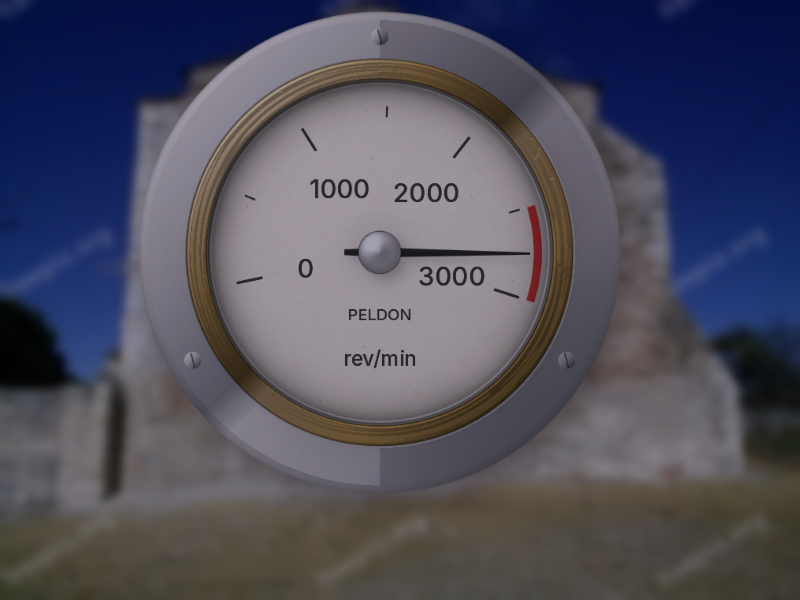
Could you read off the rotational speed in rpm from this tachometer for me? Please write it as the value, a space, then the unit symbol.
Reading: 2750 rpm
